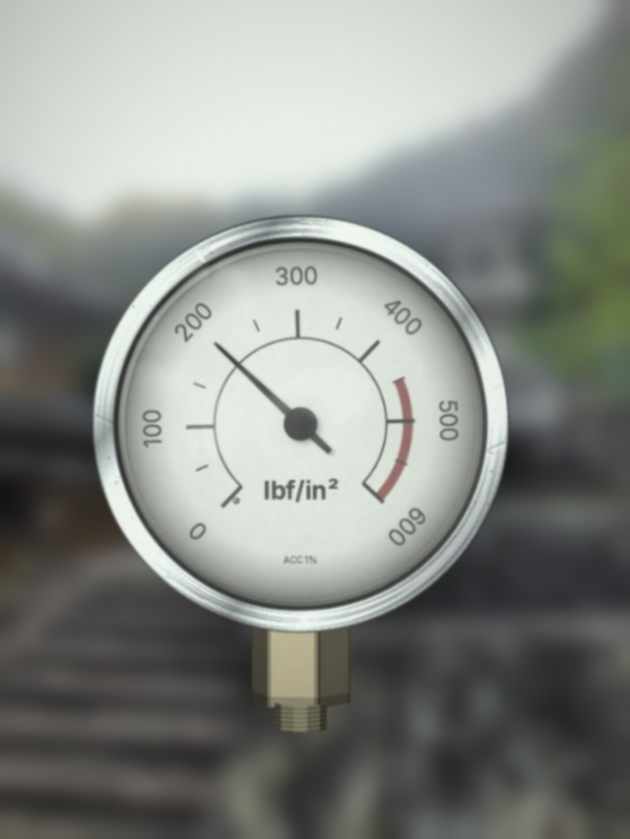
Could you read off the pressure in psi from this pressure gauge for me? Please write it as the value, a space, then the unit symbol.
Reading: 200 psi
